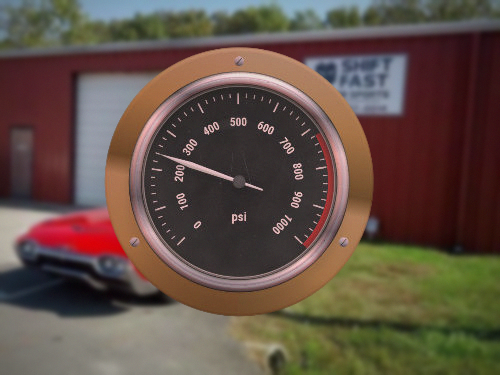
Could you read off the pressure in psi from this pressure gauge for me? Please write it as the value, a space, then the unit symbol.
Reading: 240 psi
